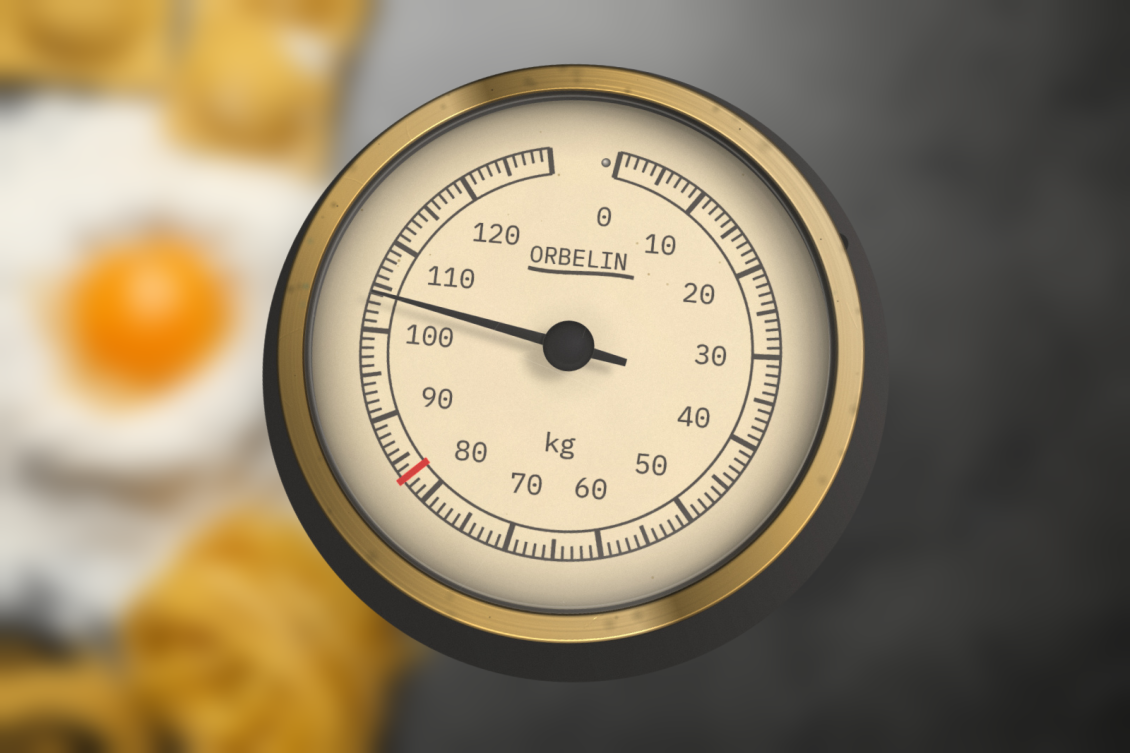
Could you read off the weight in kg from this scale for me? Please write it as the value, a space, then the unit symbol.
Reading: 104 kg
